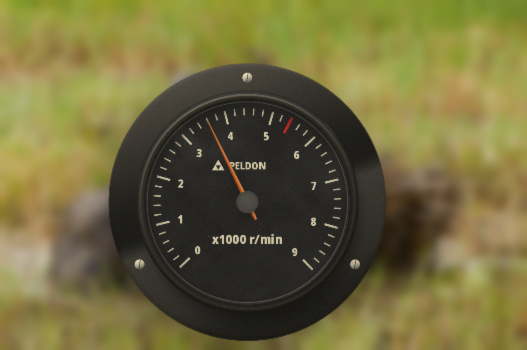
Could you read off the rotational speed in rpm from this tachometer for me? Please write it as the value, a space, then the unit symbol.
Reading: 3600 rpm
